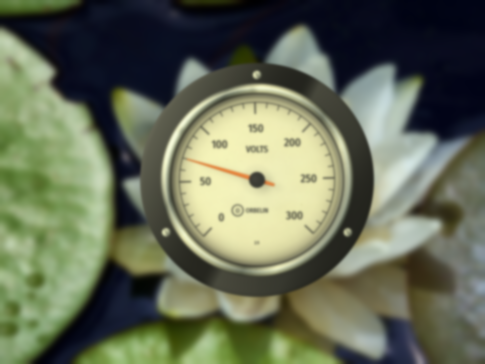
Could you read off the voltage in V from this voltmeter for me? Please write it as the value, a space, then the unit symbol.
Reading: 70 V
